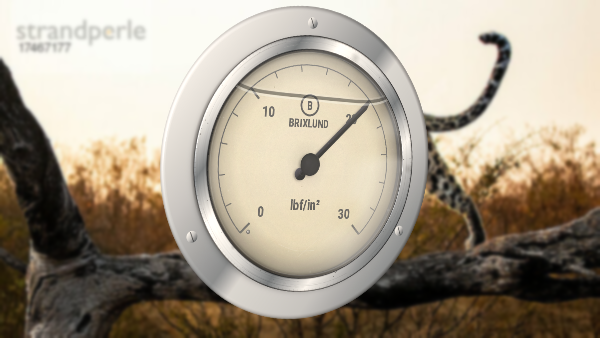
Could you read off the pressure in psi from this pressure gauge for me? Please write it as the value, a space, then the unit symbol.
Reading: 20 psi
